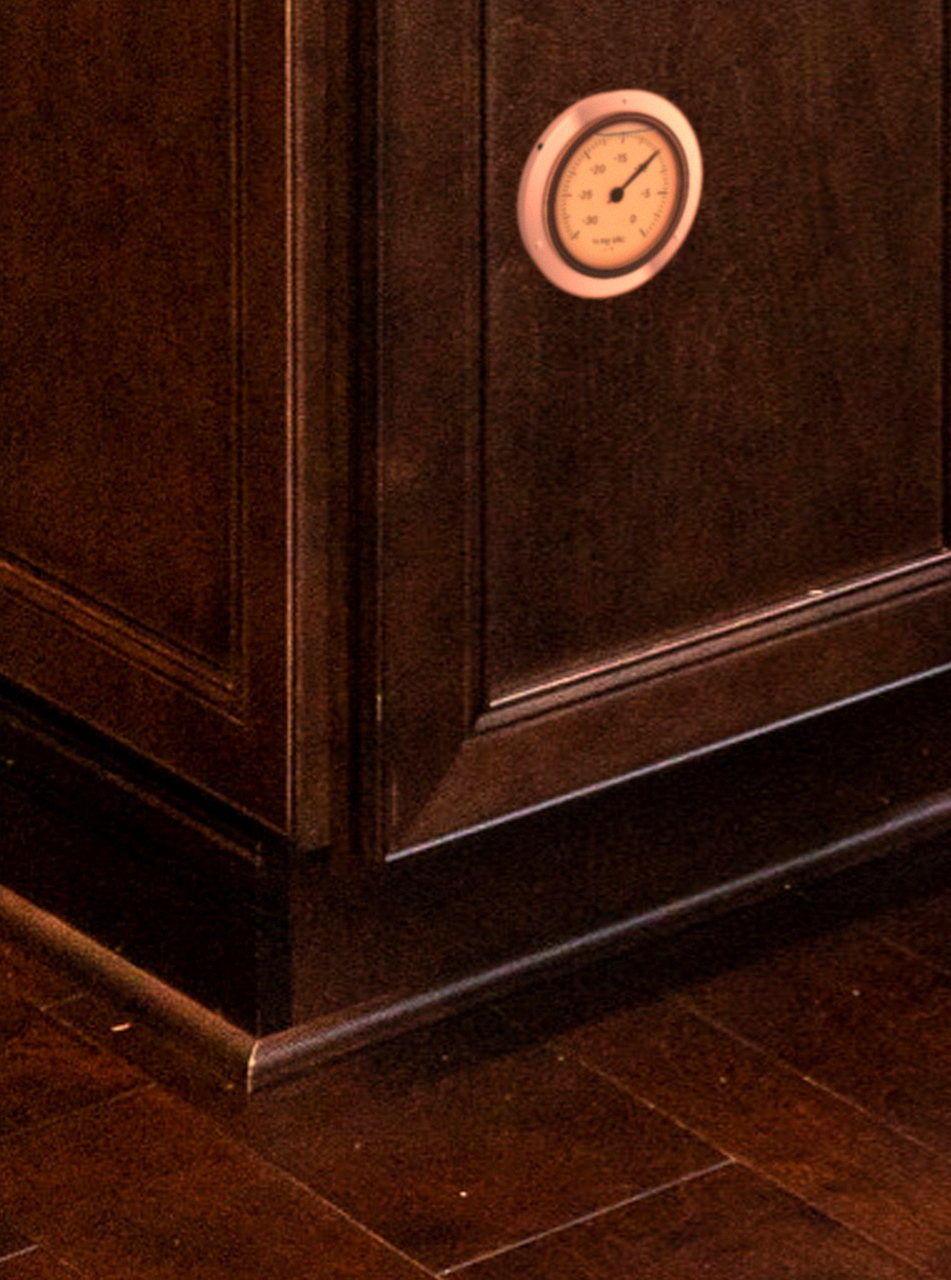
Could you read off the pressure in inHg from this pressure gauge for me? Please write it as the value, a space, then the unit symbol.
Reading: -10 inHg
